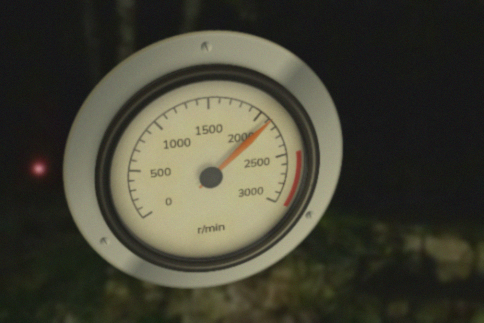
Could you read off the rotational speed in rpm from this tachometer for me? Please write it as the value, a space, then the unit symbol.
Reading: 2100 rpm
